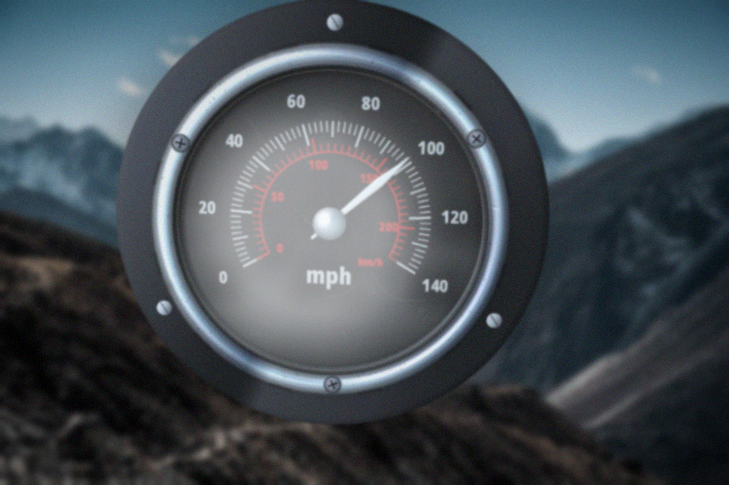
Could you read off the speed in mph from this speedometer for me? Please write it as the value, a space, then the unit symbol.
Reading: 98 mph
